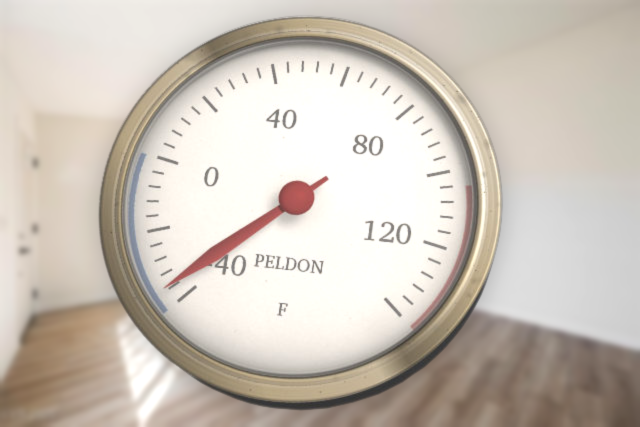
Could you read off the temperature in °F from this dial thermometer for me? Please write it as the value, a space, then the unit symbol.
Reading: -36 °F
